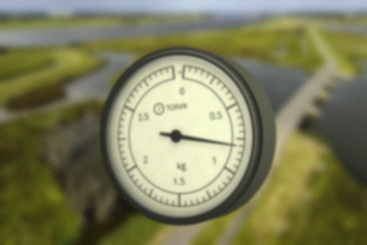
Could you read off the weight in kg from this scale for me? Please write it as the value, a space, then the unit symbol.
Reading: 0.8 kg
